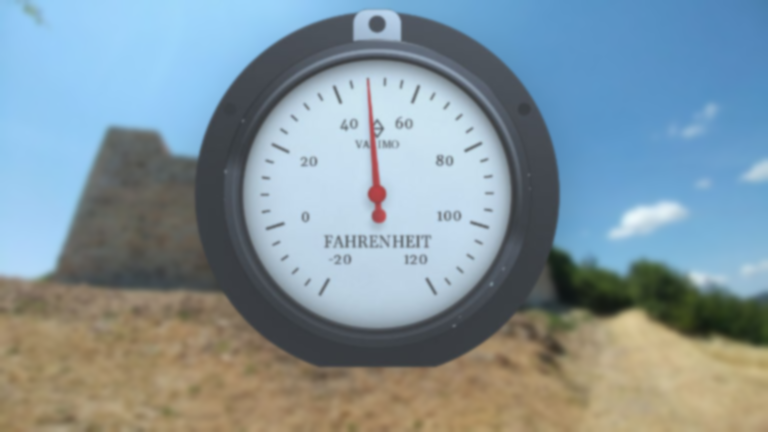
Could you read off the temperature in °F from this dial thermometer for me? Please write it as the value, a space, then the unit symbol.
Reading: 48 °F
